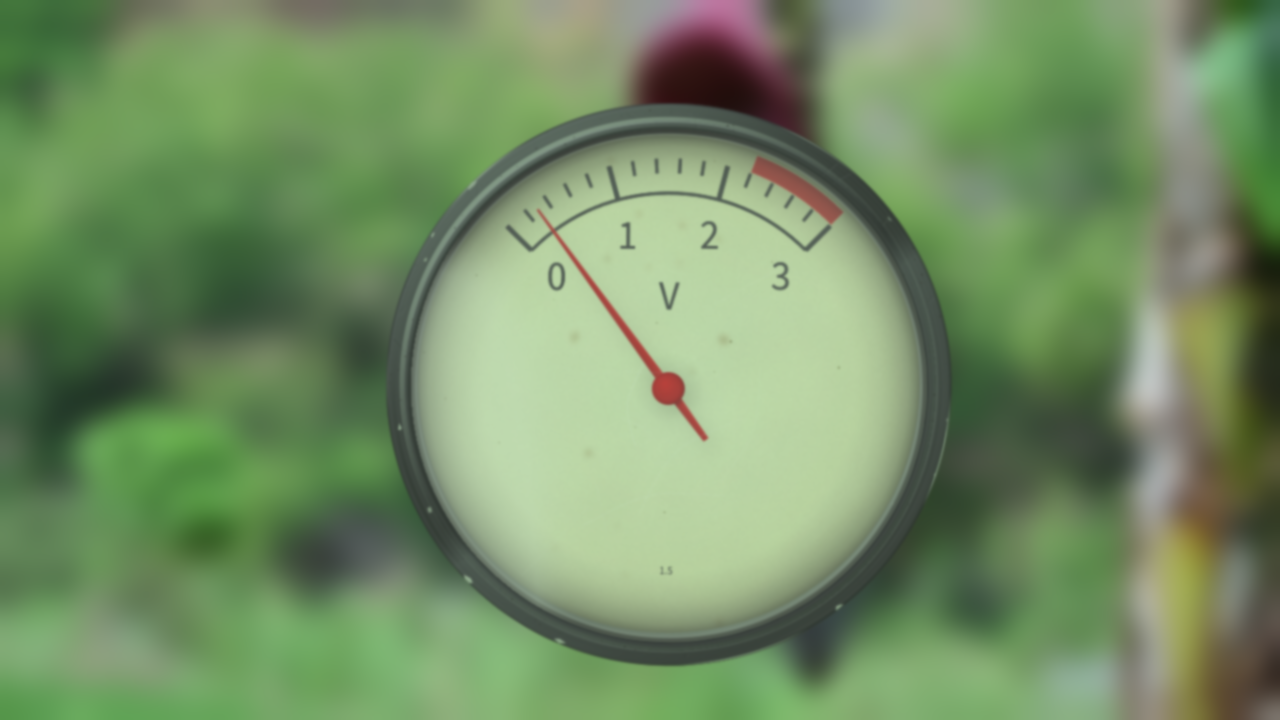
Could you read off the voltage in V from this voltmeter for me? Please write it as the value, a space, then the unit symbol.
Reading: 0.3 V
